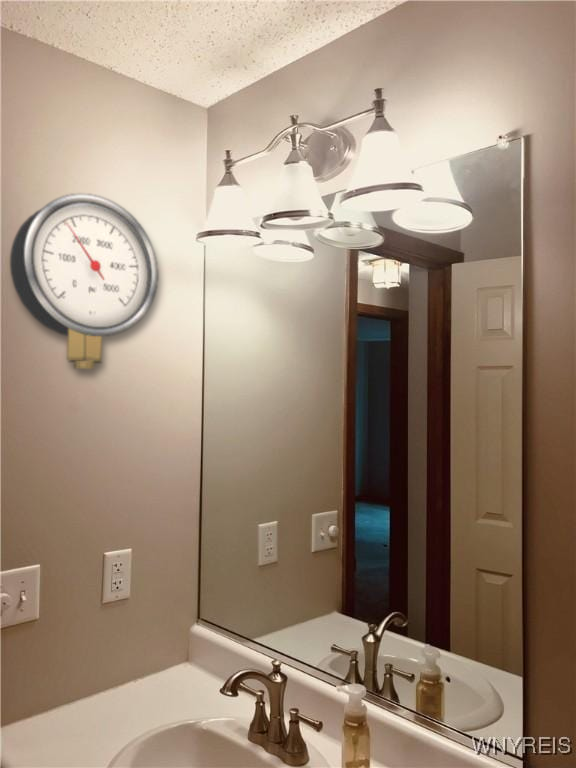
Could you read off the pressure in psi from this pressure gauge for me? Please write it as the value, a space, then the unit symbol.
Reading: 1800 psi
